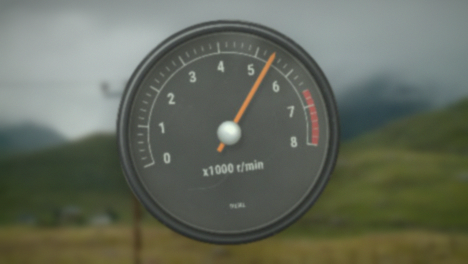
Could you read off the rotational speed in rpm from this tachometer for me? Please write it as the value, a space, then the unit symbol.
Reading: 5400 rpm
